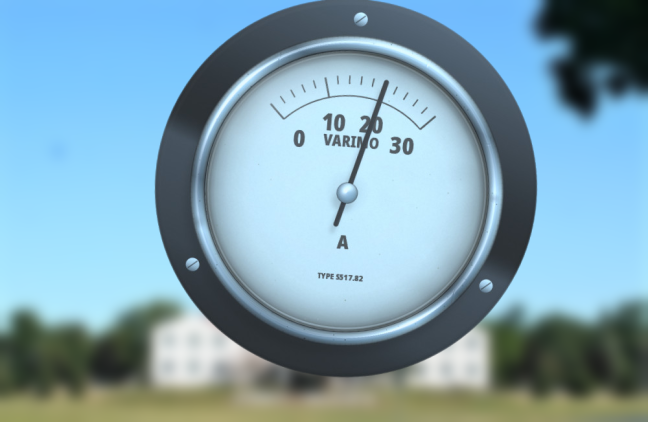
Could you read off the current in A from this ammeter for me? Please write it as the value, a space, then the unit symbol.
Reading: 20 A
